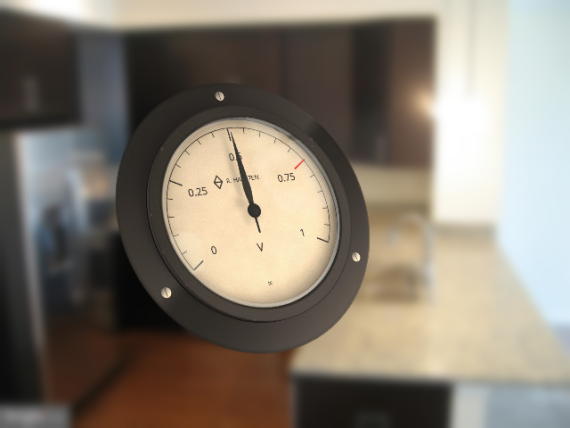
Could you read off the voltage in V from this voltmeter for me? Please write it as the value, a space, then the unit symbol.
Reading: 0.5 V
